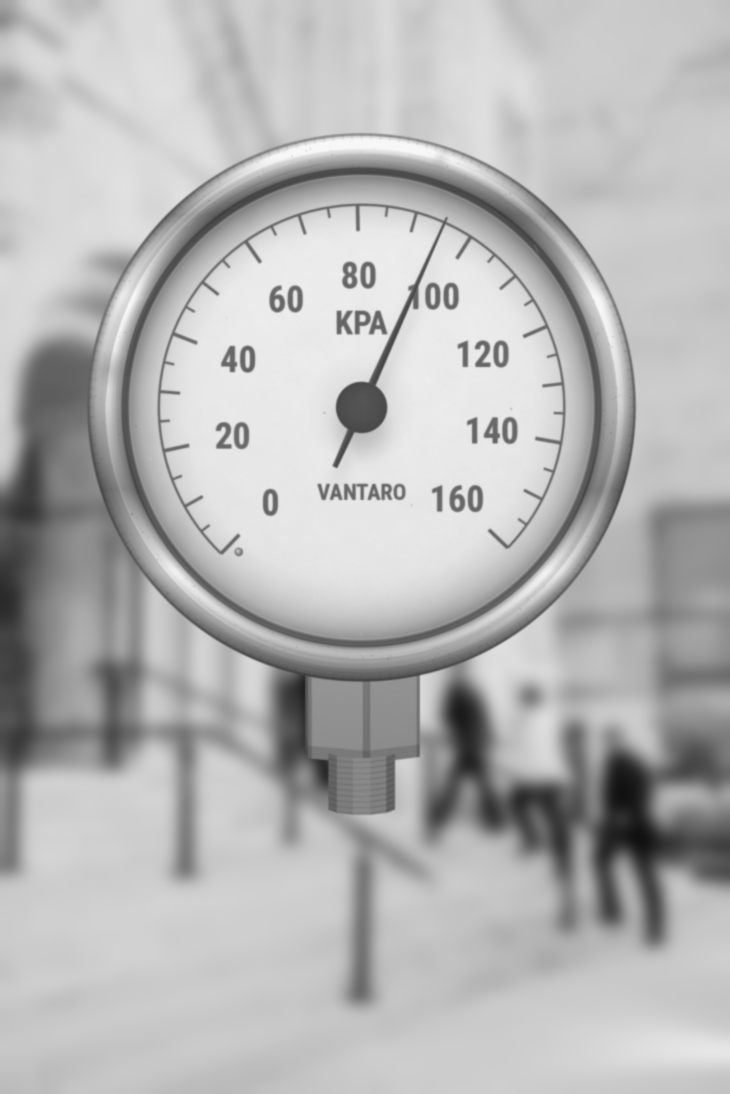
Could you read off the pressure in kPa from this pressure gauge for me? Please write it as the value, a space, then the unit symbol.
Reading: 95 kPa
